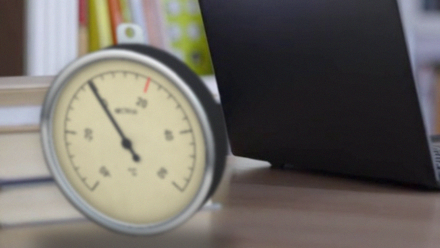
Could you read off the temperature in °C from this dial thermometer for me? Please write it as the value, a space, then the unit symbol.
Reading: 0 °C
